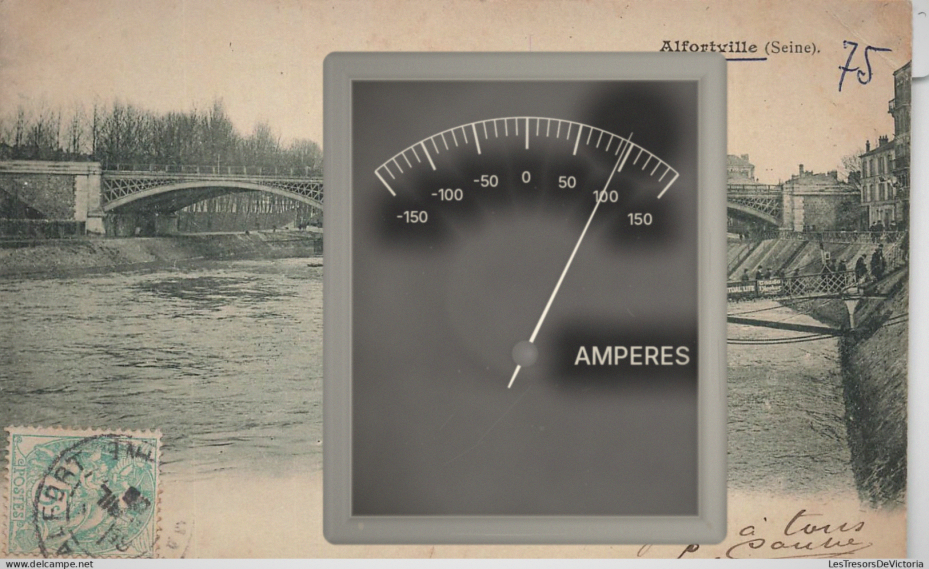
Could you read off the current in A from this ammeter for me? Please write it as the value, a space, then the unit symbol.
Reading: 95 A
